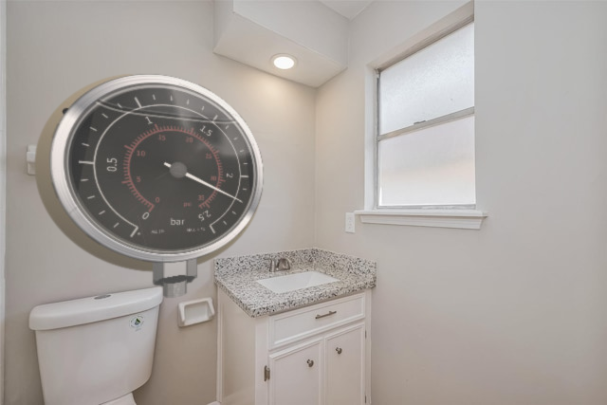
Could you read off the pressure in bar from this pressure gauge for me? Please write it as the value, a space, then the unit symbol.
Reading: 2.2 bar
